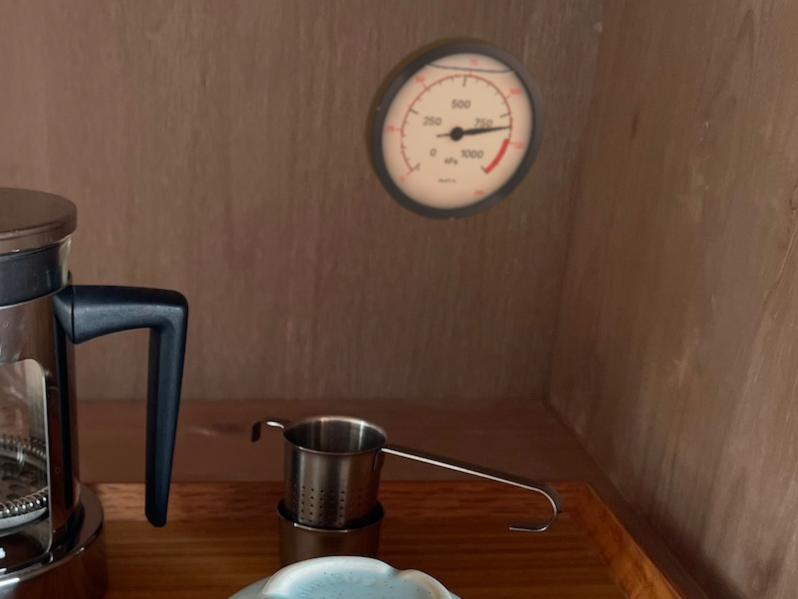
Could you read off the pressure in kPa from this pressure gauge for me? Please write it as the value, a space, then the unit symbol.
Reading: 800 kPa
